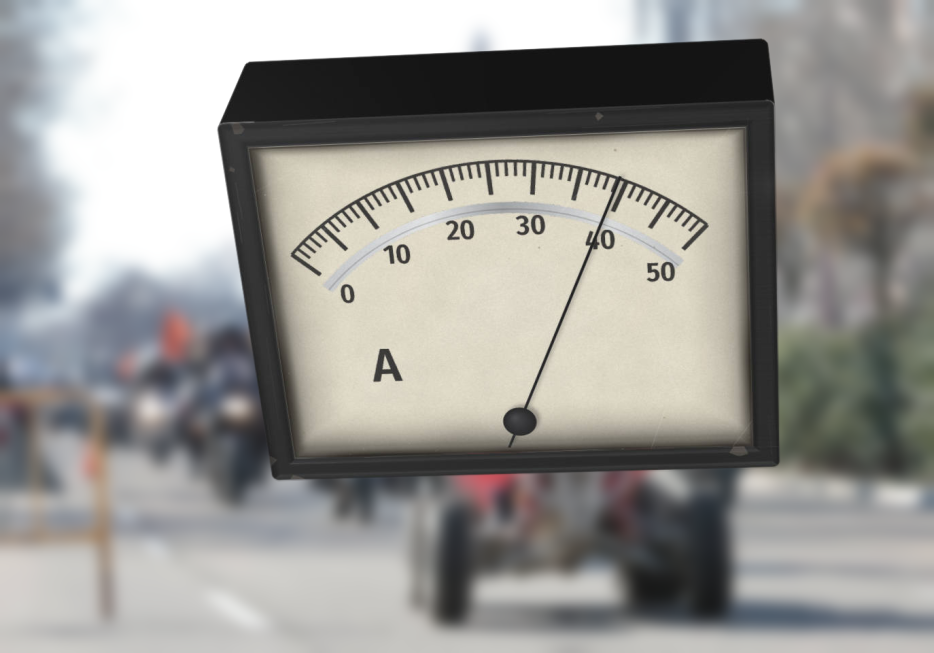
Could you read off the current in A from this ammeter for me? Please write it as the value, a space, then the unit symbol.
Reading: 39 A
